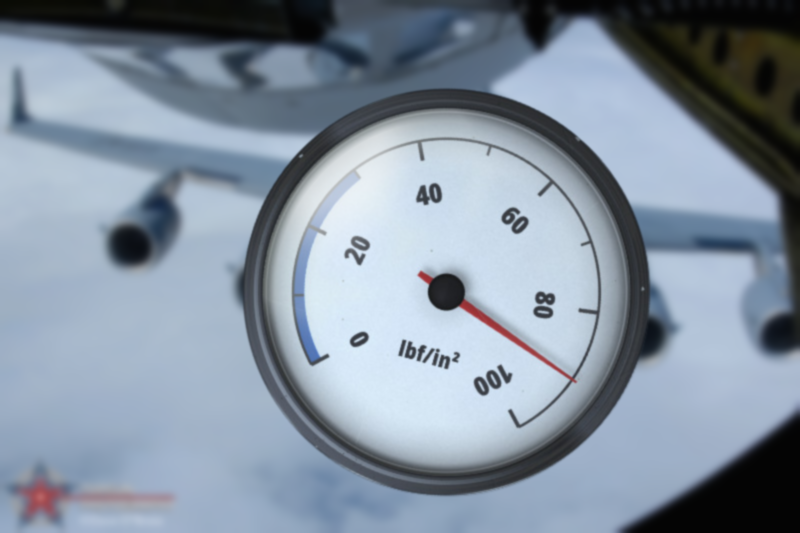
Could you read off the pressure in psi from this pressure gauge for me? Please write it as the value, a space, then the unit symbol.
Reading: 90 psi
